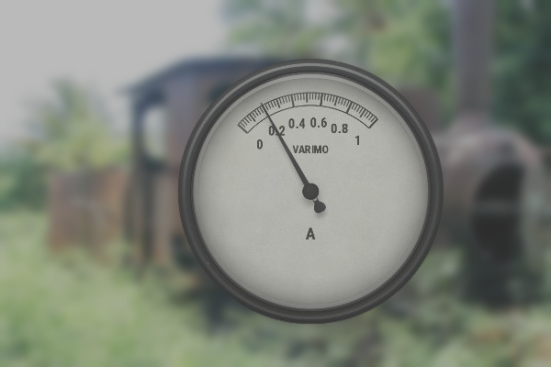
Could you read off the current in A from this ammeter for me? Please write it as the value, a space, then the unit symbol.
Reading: 0.2 A
